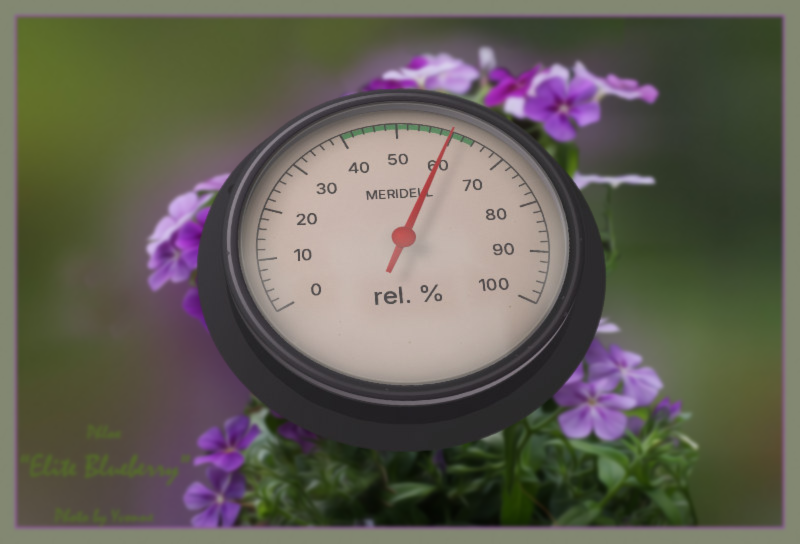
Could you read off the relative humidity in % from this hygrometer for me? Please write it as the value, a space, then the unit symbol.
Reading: 60 %
